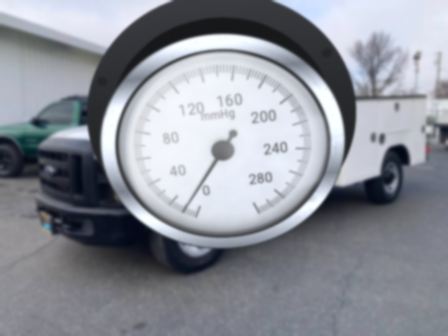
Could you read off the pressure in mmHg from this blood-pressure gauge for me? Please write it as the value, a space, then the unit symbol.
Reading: 10 mmHg
